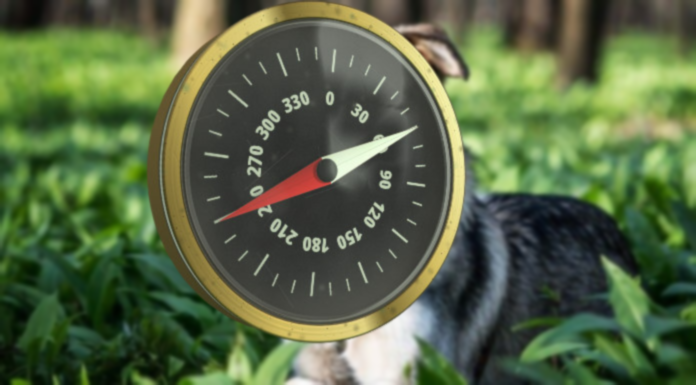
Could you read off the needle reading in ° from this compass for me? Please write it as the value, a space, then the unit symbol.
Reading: 240 °
